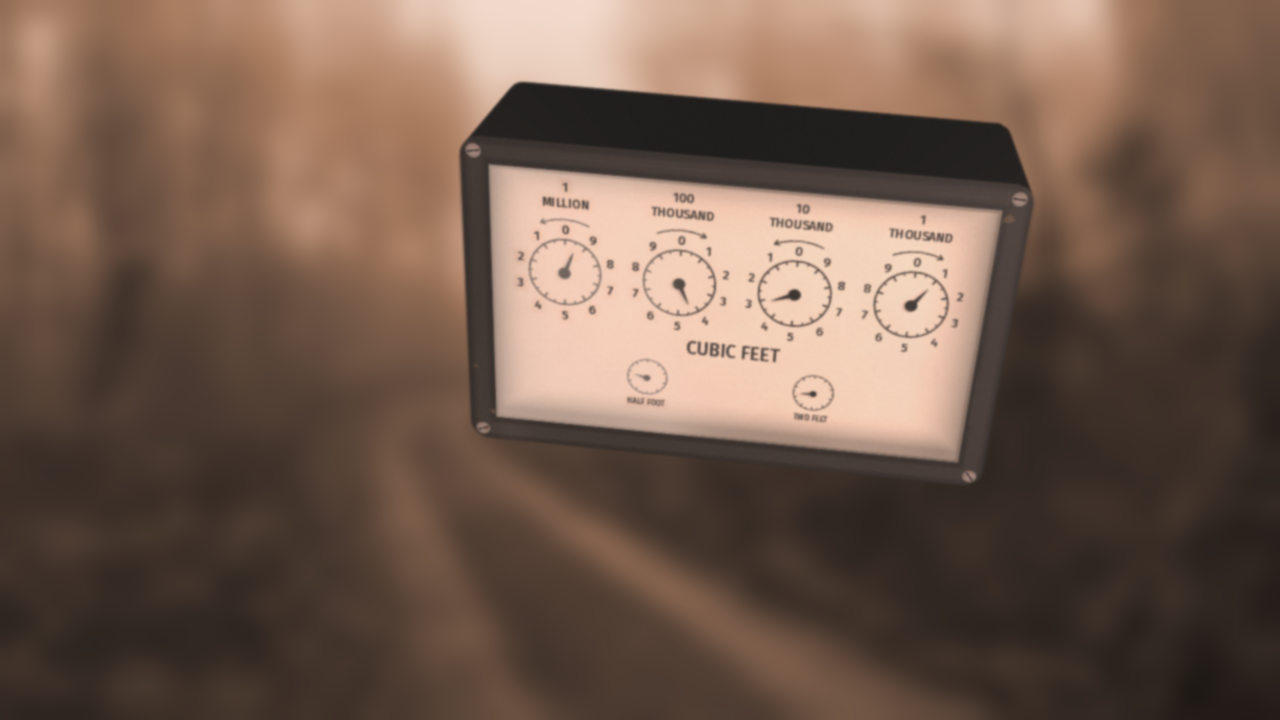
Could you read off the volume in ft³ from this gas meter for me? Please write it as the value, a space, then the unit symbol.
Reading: 943100 ft³
